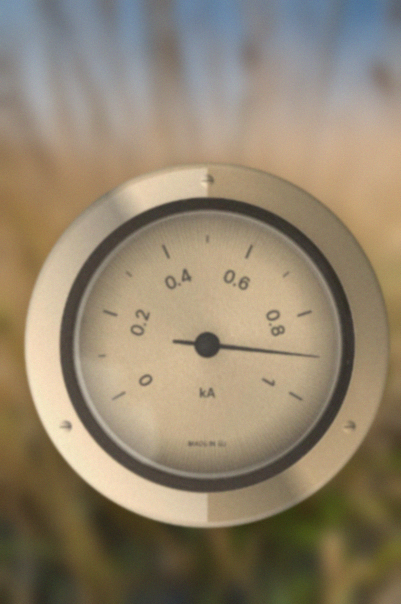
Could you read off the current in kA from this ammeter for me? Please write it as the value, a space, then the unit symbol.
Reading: 0.9 kA
